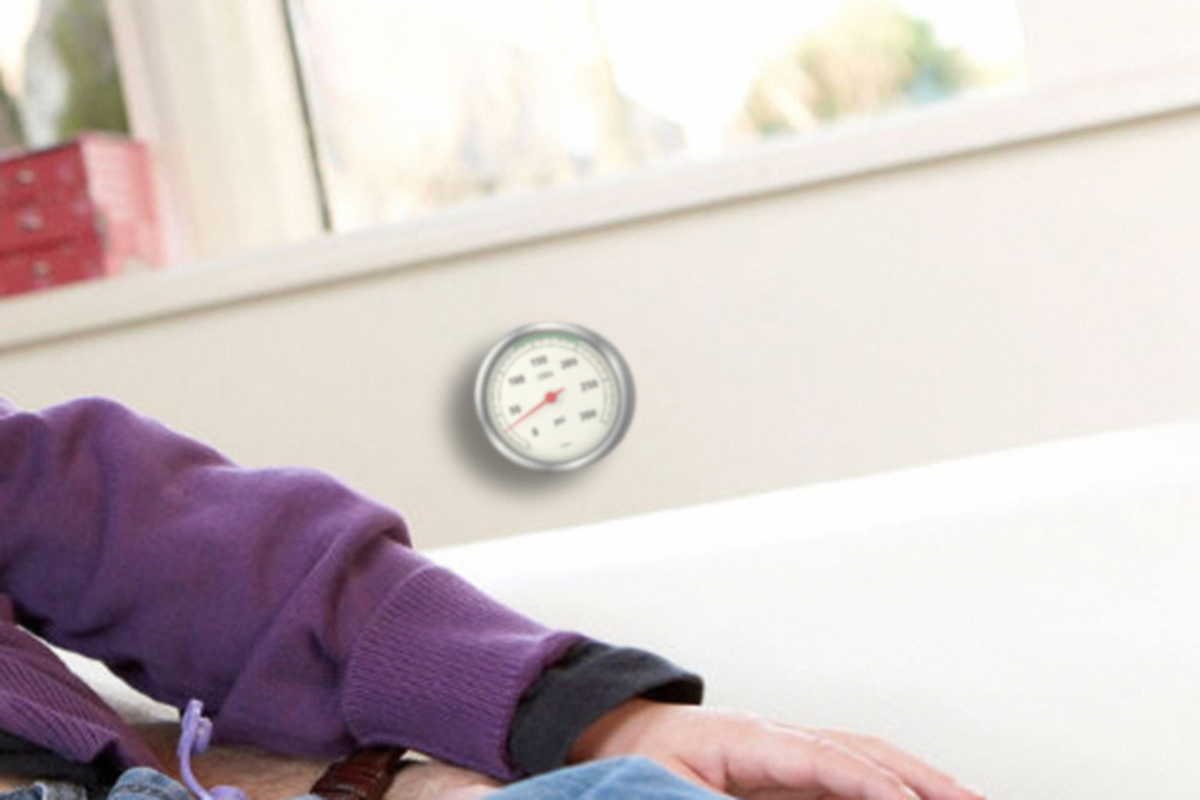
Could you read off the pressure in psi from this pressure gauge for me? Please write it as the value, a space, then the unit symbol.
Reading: 30 psi
